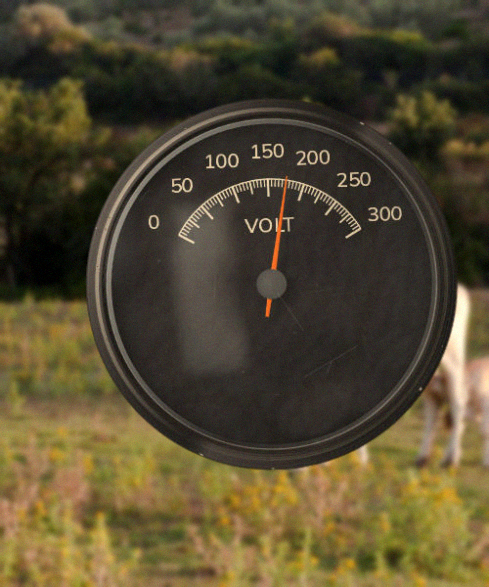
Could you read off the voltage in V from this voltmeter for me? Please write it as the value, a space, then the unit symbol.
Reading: 175 V
